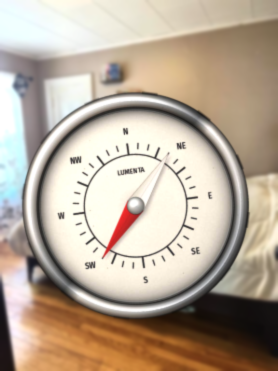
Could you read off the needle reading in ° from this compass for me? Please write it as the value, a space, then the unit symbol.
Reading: 220 °
